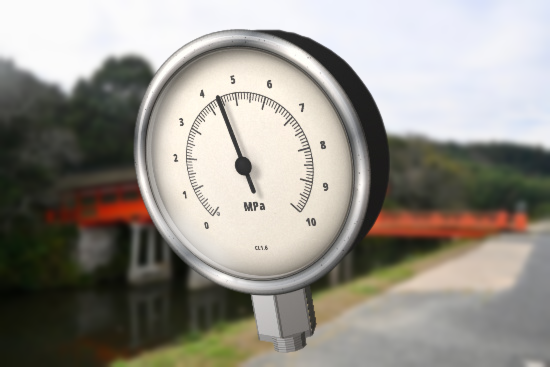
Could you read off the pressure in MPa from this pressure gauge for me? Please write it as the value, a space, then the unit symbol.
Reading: 4.5 MPa
